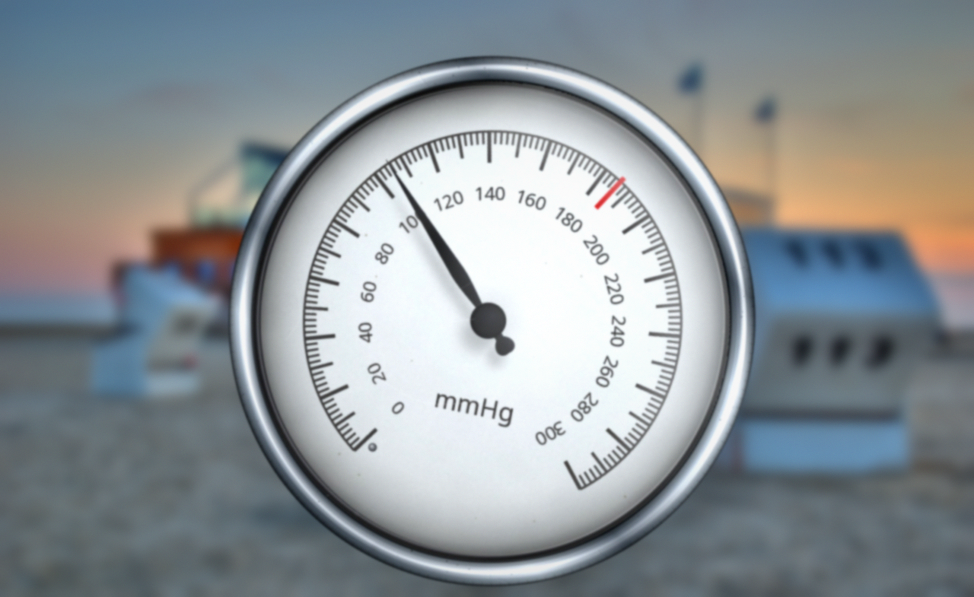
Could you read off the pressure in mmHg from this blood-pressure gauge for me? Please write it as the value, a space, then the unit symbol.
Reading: 106 mmHg
